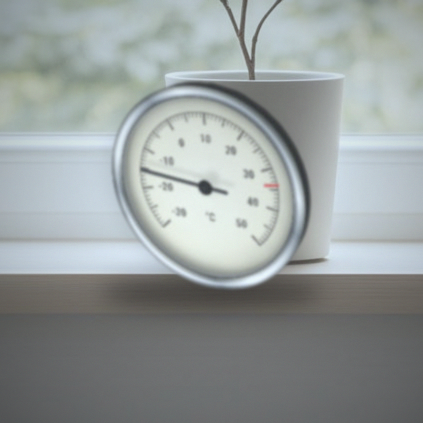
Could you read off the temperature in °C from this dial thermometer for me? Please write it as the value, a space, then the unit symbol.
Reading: -15 °C
